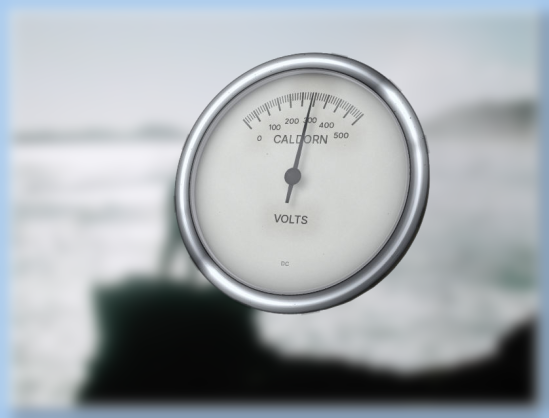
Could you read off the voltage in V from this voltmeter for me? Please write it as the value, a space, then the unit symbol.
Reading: 300 V
